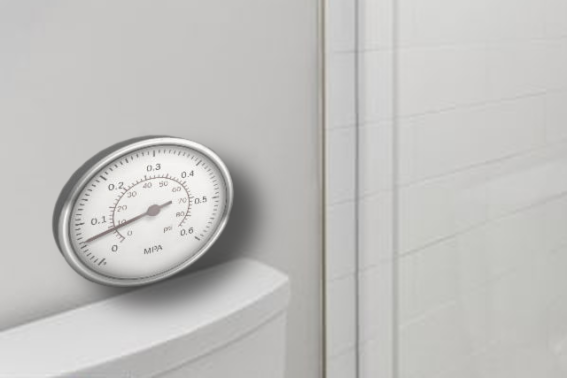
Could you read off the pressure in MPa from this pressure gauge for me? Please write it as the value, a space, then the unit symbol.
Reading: 0.06 MPa
